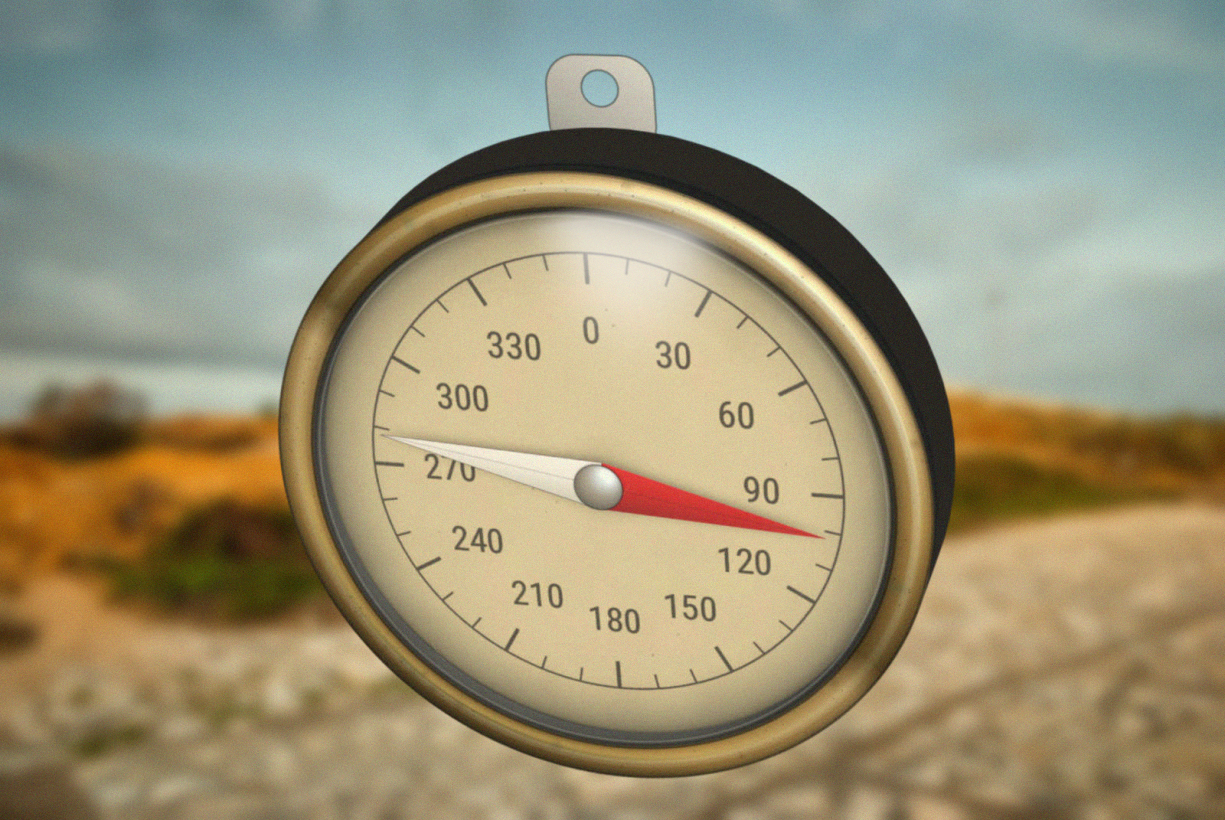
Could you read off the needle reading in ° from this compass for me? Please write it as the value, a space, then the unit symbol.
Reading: 100 °
